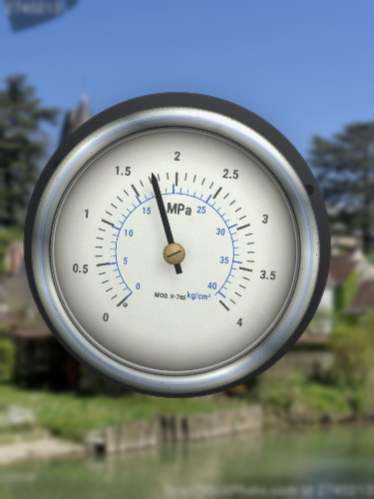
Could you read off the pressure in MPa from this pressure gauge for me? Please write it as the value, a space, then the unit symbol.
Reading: 1.75 MPa
